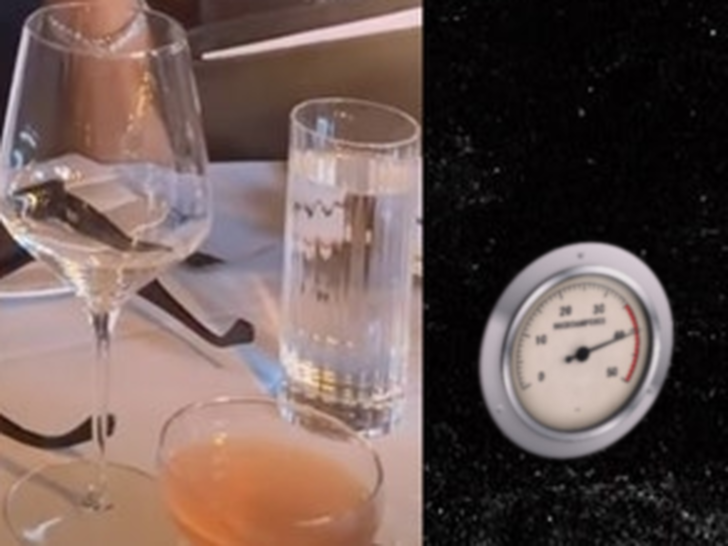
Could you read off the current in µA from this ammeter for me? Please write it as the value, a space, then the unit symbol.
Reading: 40 µA
